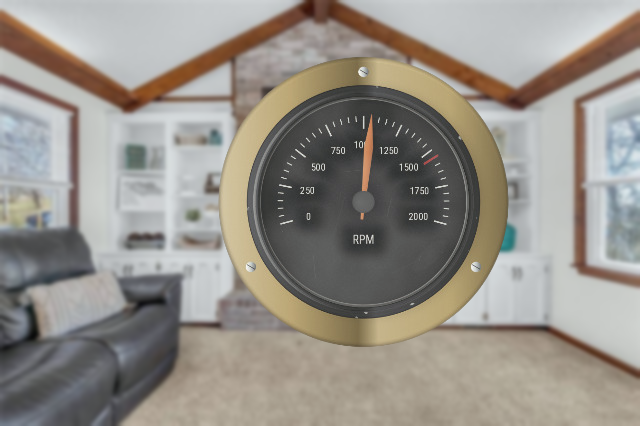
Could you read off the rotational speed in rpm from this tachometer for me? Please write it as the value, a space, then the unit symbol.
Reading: 1050 rpm
